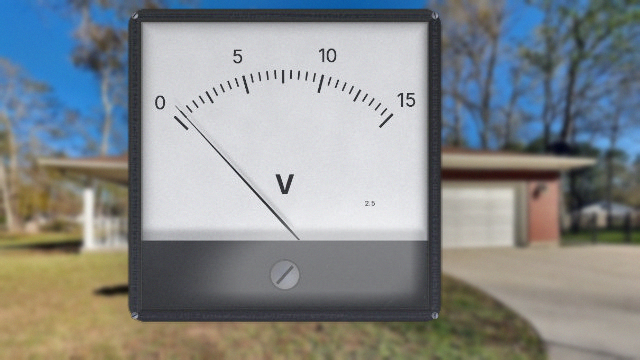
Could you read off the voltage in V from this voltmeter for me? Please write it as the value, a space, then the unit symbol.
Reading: 0.5 V
